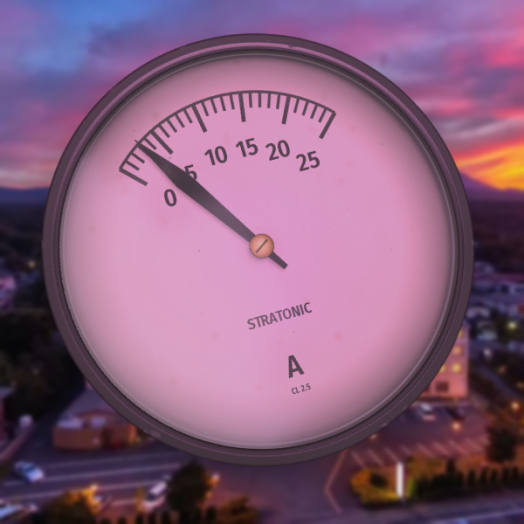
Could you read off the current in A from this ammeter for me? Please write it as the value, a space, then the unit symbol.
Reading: 3 A
